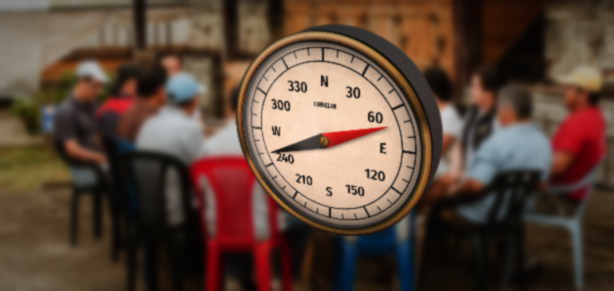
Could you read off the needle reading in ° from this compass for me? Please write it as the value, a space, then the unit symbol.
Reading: 70 °
